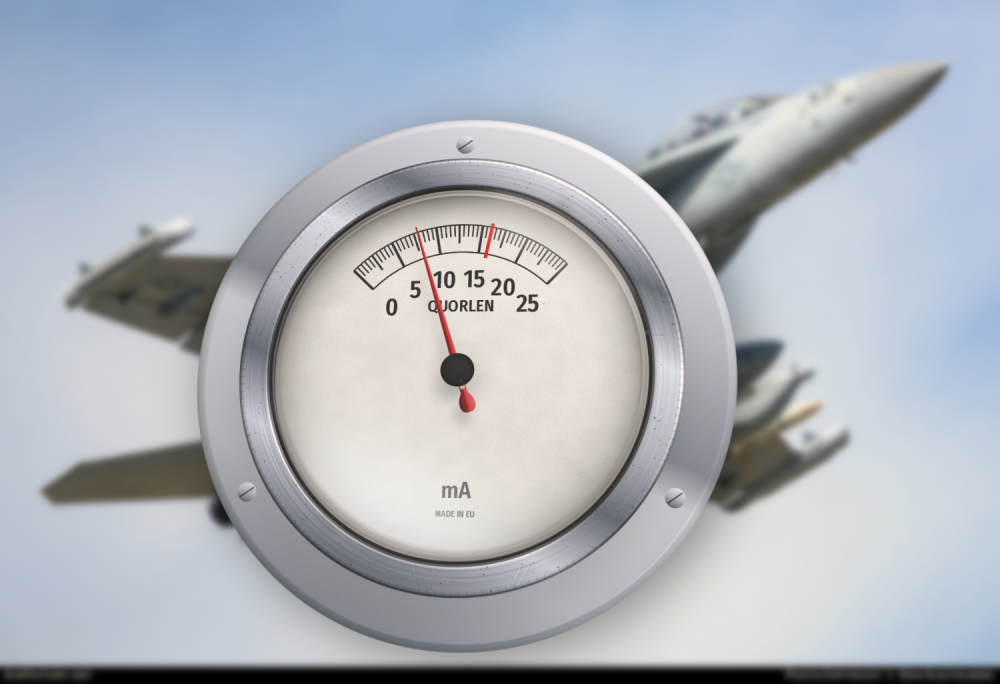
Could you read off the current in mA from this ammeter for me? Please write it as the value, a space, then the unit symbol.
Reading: 8 mA
